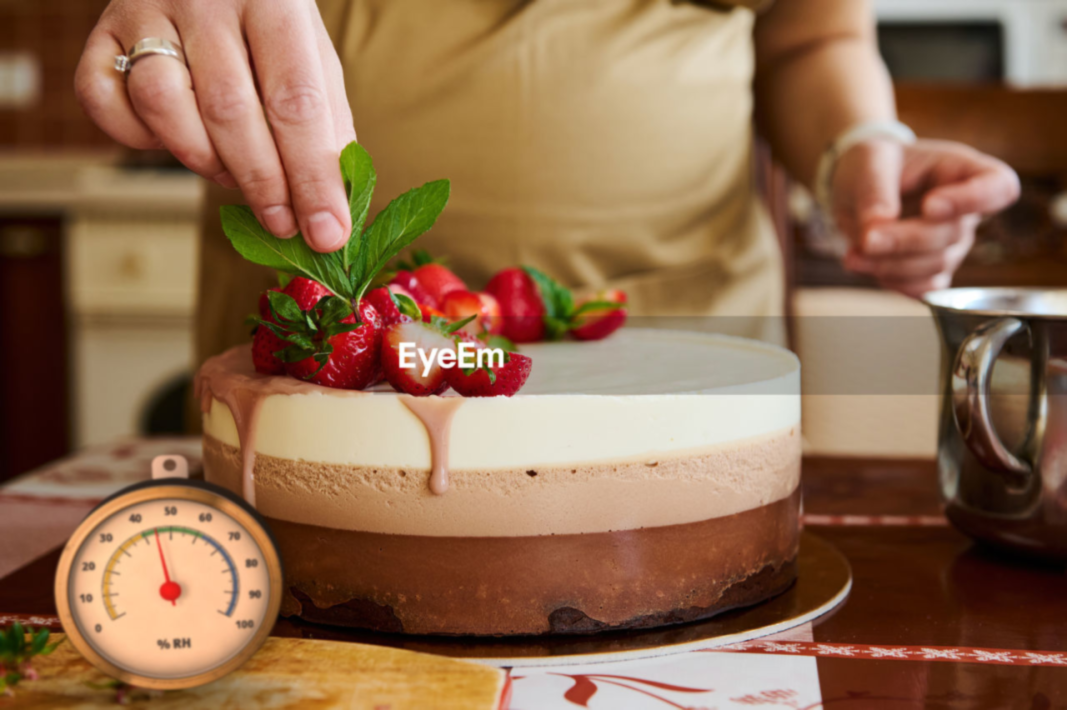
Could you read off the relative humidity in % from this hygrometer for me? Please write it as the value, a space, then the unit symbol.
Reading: 45 %
